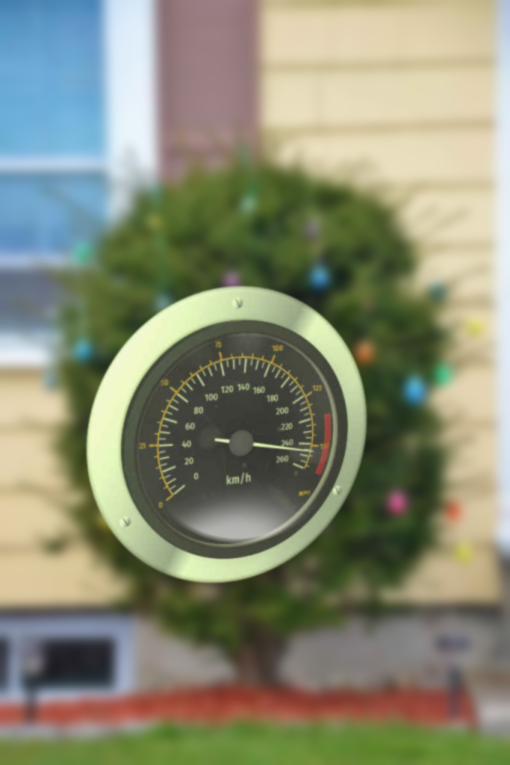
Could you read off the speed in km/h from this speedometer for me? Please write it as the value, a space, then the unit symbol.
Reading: 245 km/h
